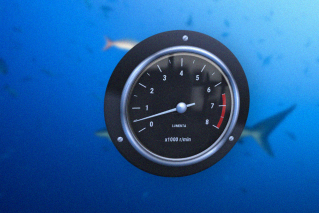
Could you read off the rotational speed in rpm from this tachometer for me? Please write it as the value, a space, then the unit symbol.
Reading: 500 rpm
